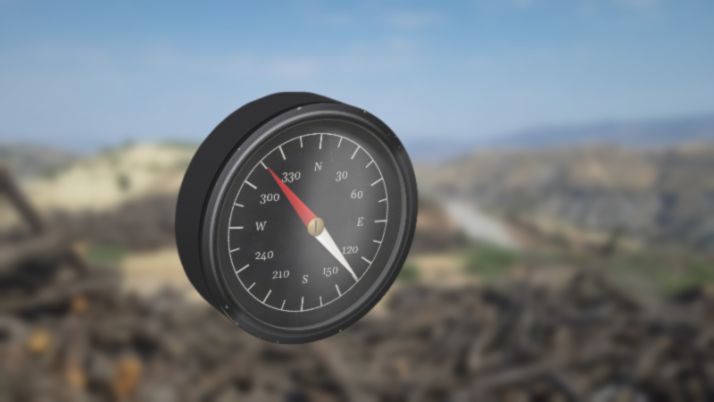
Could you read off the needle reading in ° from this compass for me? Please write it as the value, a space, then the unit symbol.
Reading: 315 °
